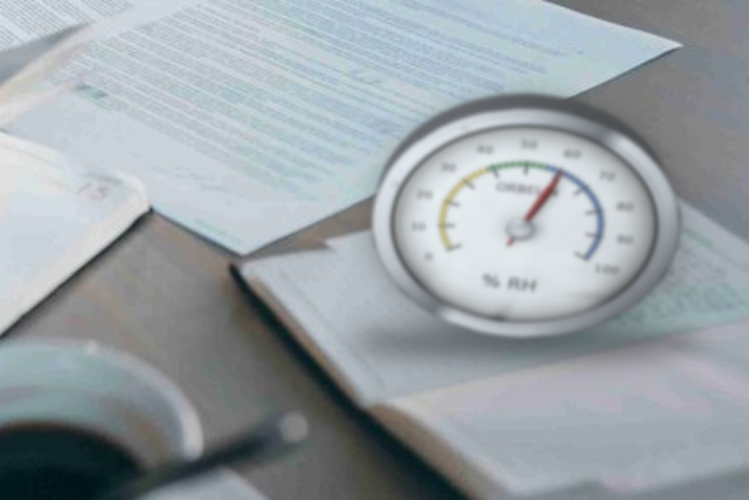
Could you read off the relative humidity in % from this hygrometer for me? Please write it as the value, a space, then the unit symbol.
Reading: 60 %
